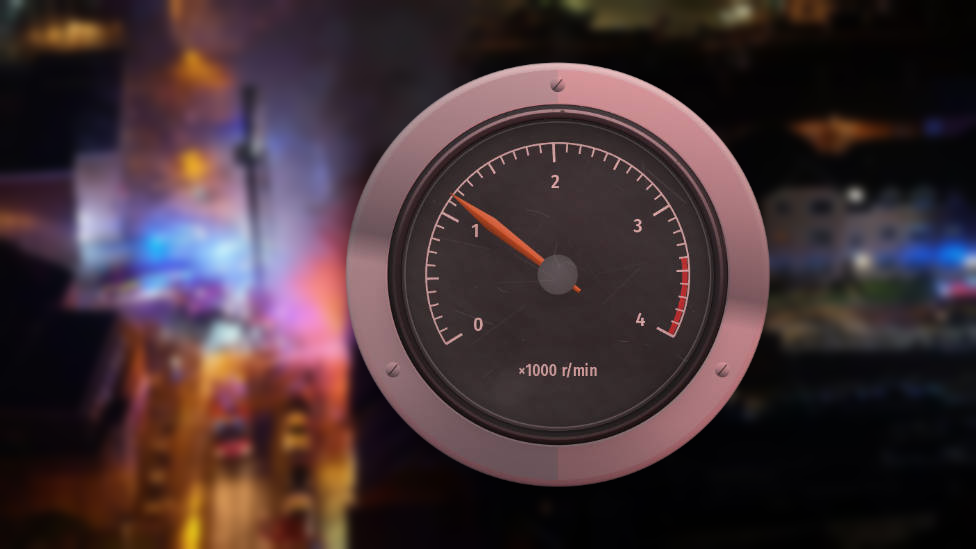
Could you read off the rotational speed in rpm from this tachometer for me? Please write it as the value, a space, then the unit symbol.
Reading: 1150 rpm
